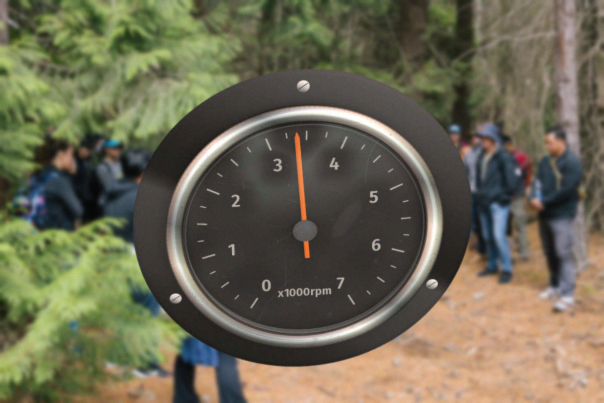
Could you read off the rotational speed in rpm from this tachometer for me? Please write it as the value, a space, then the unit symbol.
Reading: 3375 rpm
